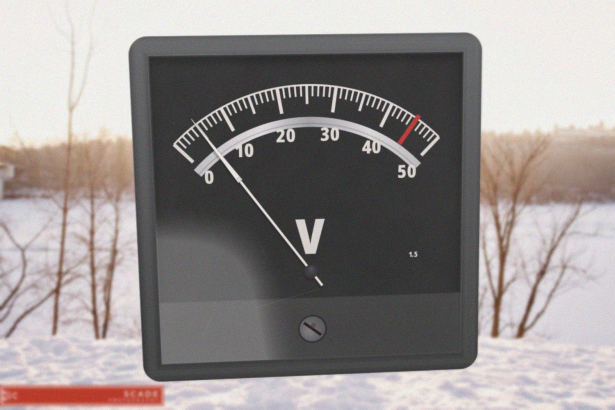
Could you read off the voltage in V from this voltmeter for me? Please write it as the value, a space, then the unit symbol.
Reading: 5 V
